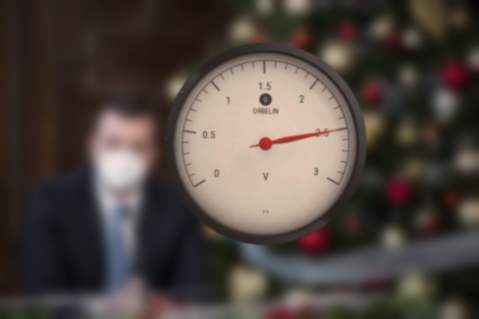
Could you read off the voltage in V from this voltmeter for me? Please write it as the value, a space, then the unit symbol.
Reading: 2.5 V
